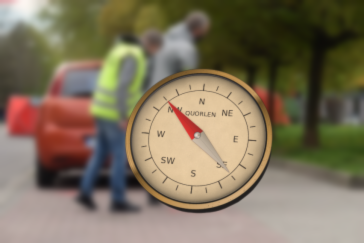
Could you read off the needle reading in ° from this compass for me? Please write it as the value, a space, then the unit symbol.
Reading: 315 °
